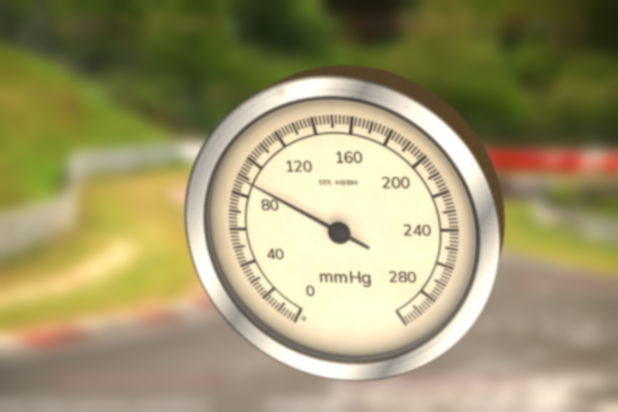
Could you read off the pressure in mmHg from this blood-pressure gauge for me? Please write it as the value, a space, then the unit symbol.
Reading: 90 mmHg
